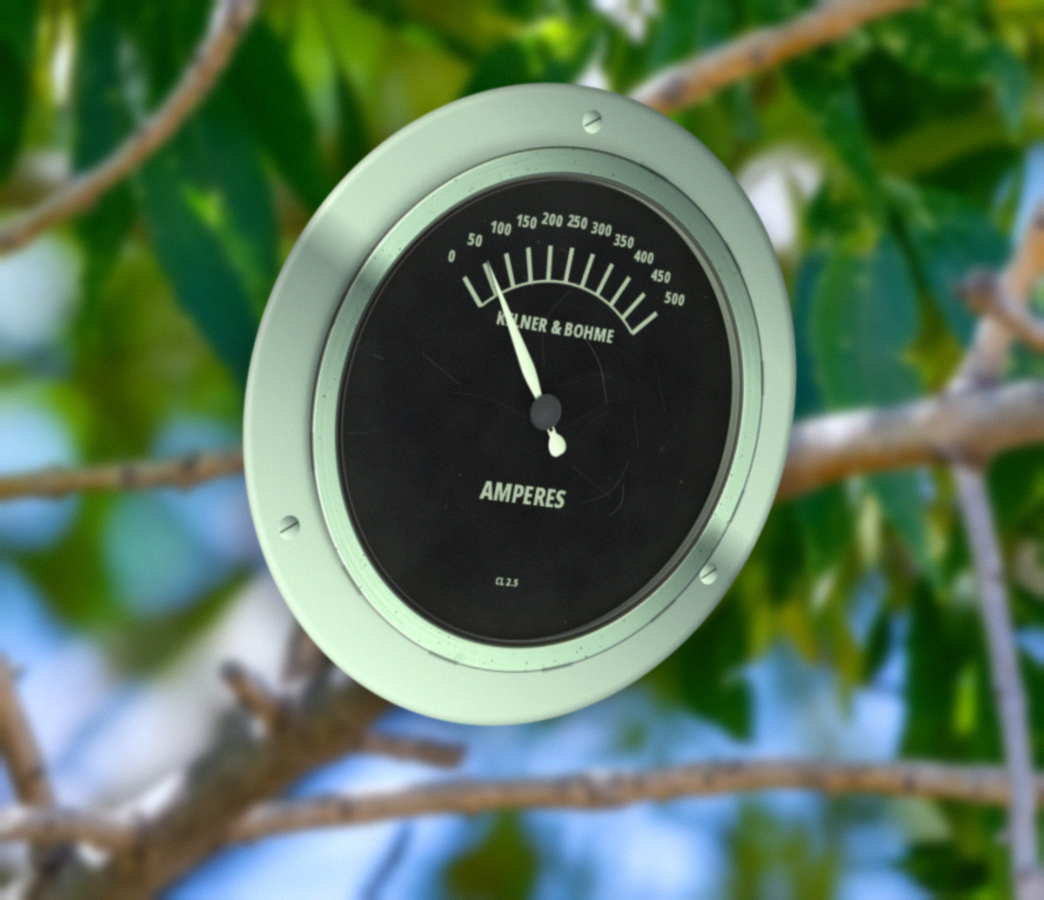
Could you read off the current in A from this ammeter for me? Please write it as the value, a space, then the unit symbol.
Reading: 50 A
